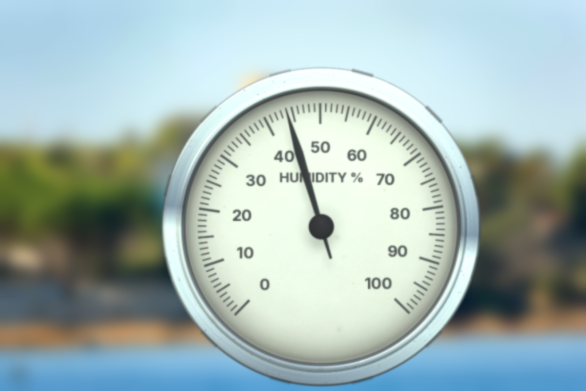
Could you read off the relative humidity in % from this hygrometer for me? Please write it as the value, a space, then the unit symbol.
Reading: 44 %
